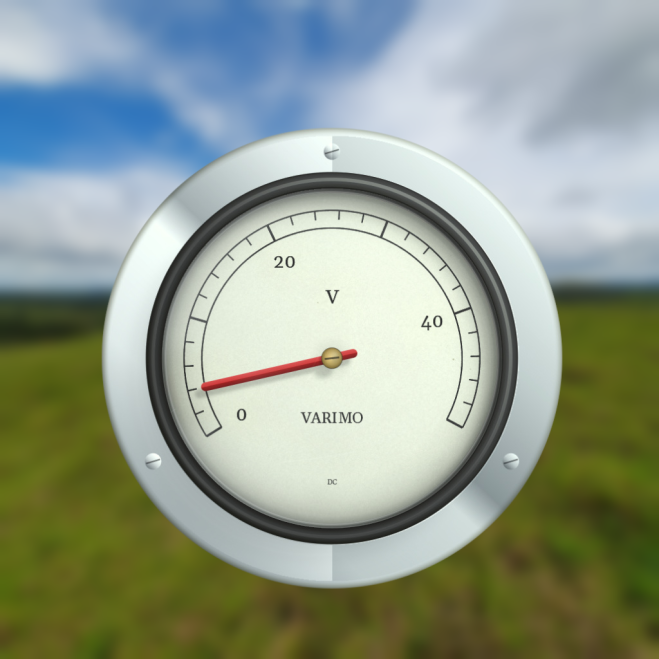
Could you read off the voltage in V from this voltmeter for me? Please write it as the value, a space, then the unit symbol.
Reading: 4 V
